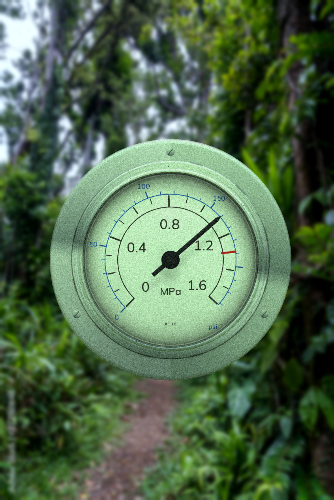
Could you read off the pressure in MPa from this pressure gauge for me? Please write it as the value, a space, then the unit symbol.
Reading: 1.1 MPa
